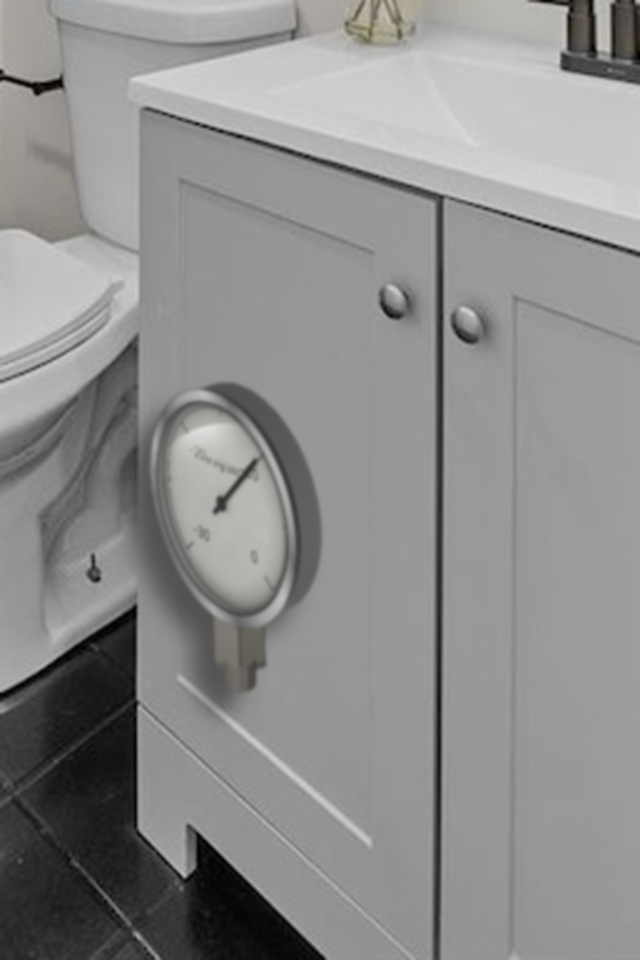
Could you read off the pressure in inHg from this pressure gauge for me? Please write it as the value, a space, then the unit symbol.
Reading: -10 inHg
